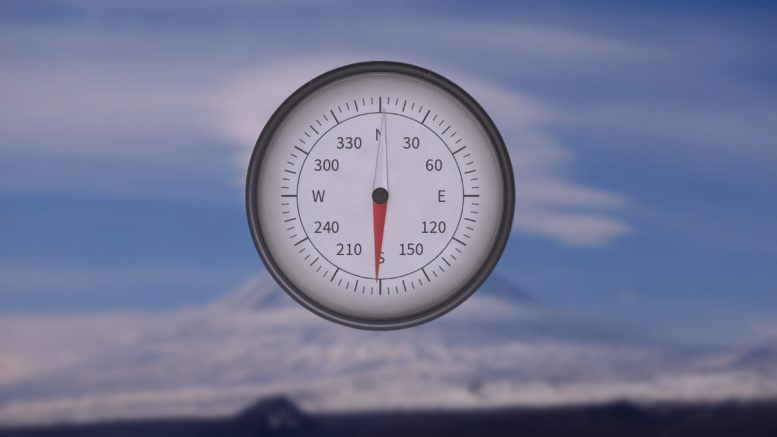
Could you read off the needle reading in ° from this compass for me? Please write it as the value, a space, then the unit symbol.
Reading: 182.5 °
